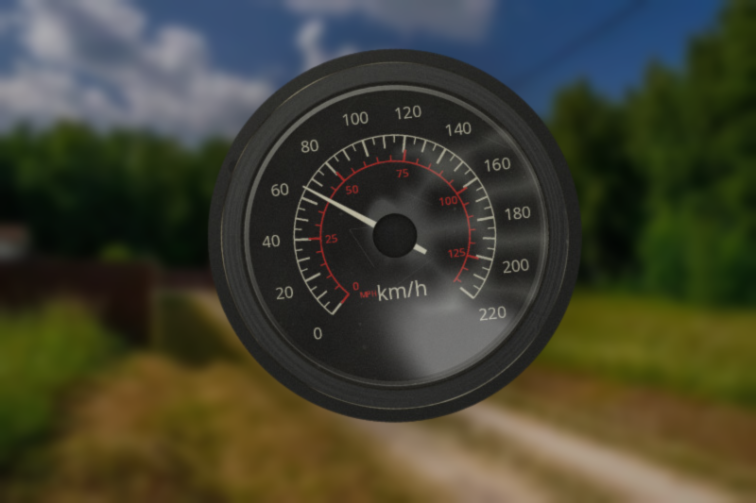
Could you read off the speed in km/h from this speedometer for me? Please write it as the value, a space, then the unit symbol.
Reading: 65 km/h
